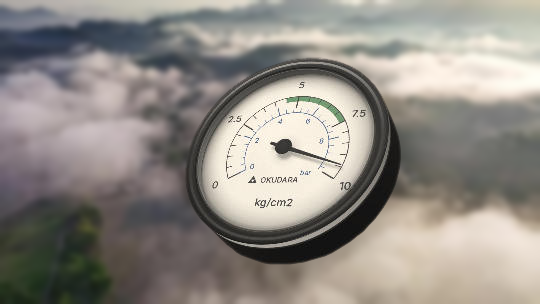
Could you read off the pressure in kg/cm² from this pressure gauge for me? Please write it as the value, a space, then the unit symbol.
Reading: 9.5 kg/cm²
